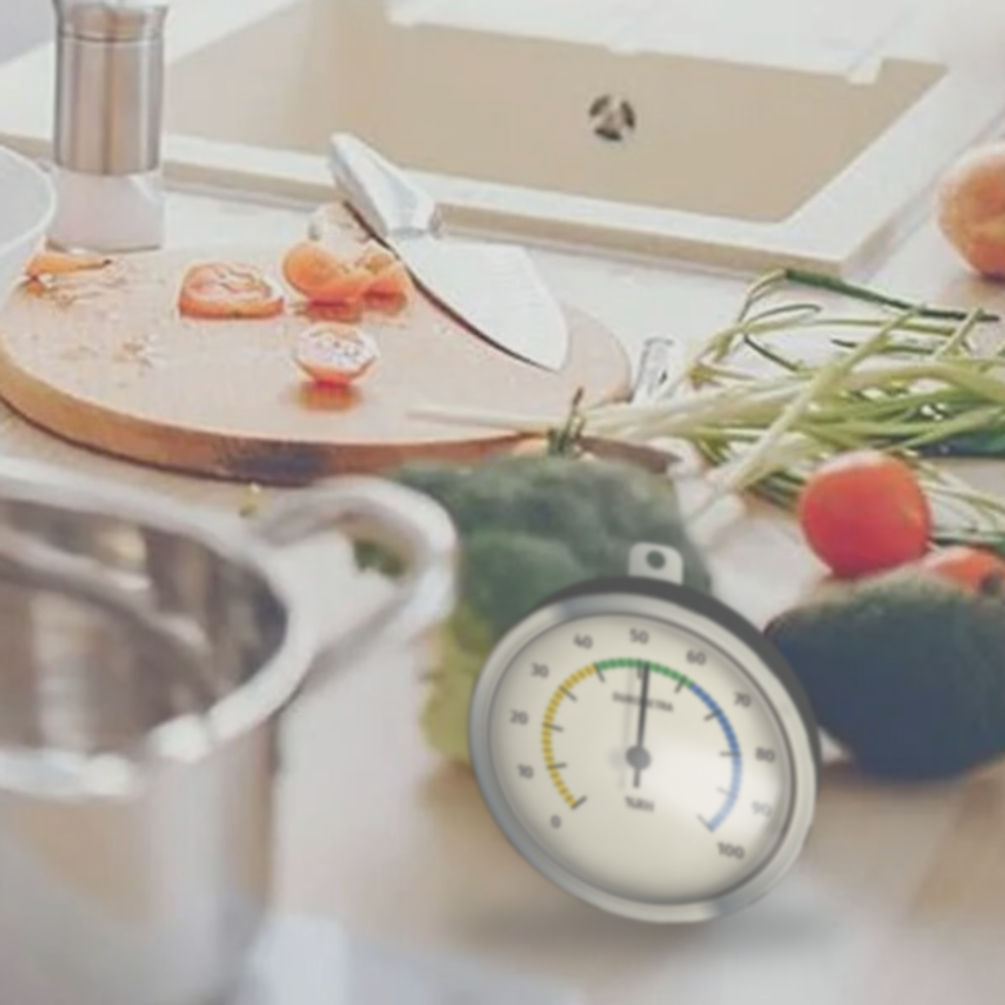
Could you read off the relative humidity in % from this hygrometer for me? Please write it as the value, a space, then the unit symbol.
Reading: 52 %
